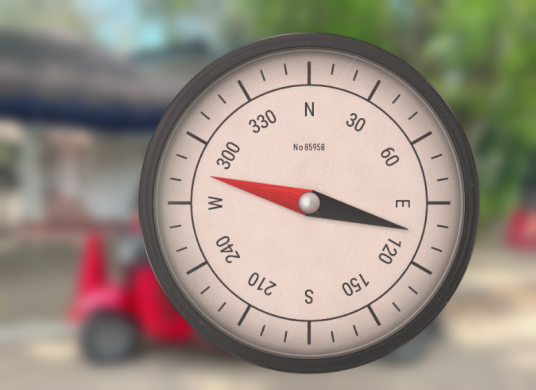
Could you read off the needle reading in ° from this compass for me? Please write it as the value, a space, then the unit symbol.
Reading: 285 °
